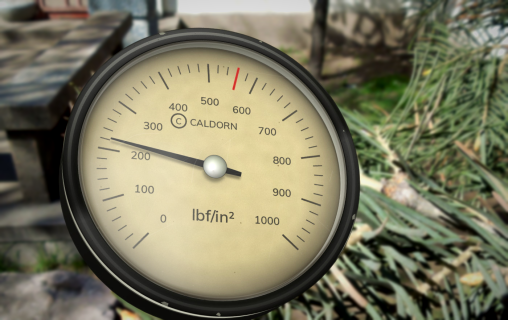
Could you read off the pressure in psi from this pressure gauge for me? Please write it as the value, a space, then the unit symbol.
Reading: 220 psi
